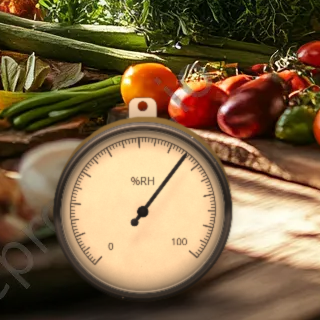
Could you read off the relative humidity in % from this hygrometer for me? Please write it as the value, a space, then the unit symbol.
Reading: 65 %
